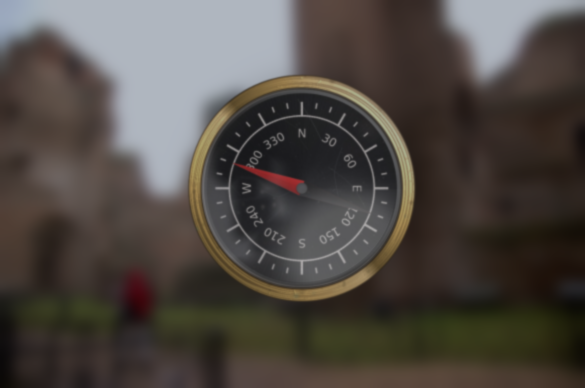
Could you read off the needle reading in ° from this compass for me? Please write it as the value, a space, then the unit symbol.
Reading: 290 °
